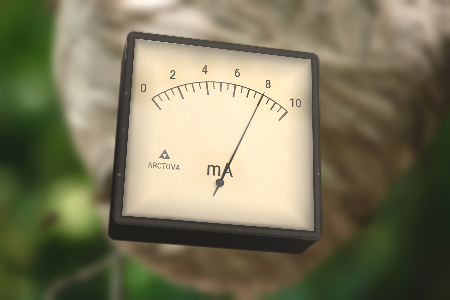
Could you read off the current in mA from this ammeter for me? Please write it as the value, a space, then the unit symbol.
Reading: 8 mA
